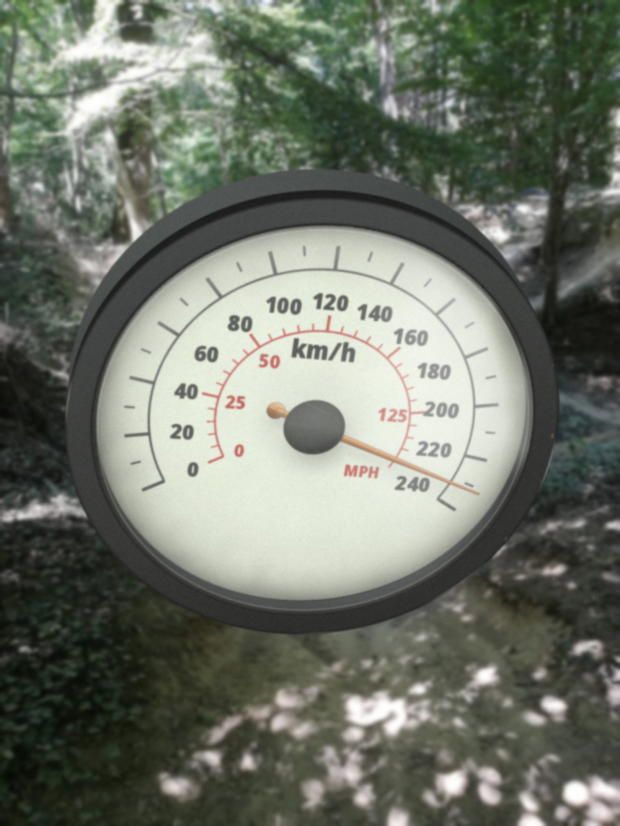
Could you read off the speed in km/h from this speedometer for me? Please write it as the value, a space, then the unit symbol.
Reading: 230 km/h
